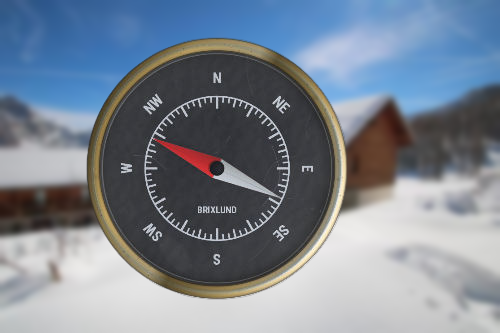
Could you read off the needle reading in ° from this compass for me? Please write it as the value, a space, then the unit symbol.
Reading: 295 °
